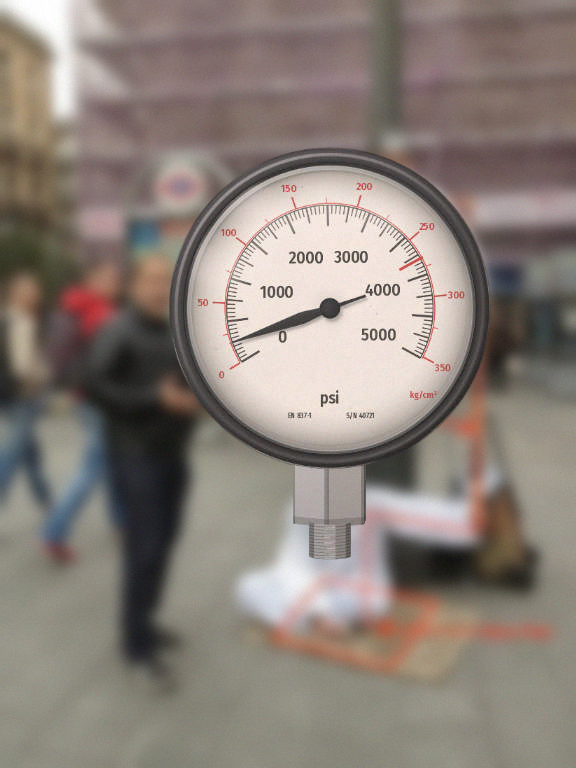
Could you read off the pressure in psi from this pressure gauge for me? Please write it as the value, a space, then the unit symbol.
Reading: 250 psi
